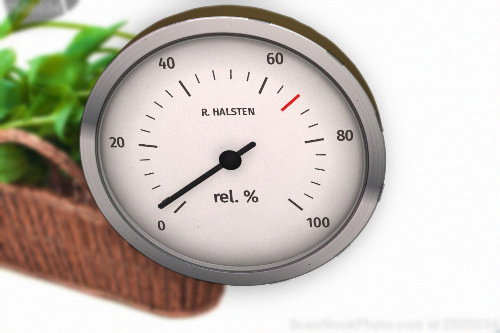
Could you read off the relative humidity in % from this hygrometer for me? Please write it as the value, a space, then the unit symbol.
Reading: 4 %
